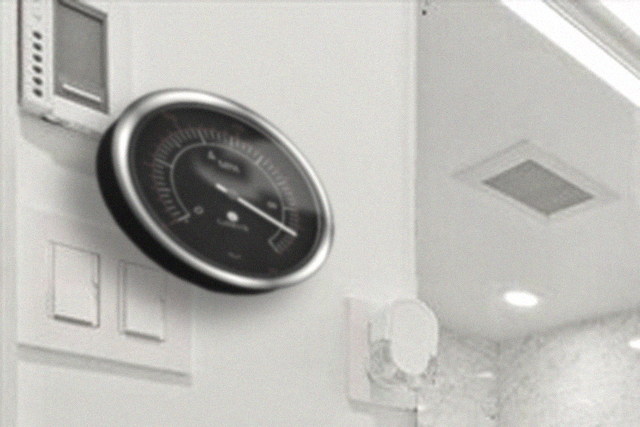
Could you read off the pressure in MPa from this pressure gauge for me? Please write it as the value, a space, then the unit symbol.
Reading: 9 MPa
